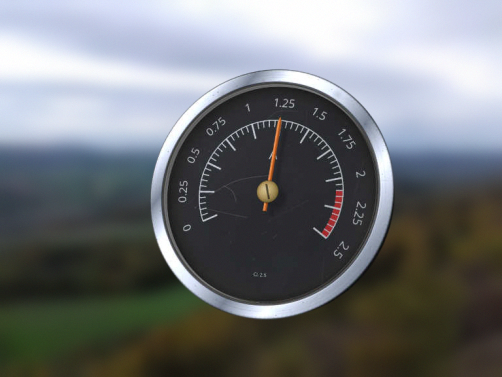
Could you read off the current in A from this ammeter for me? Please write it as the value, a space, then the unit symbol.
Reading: 1.25 A
